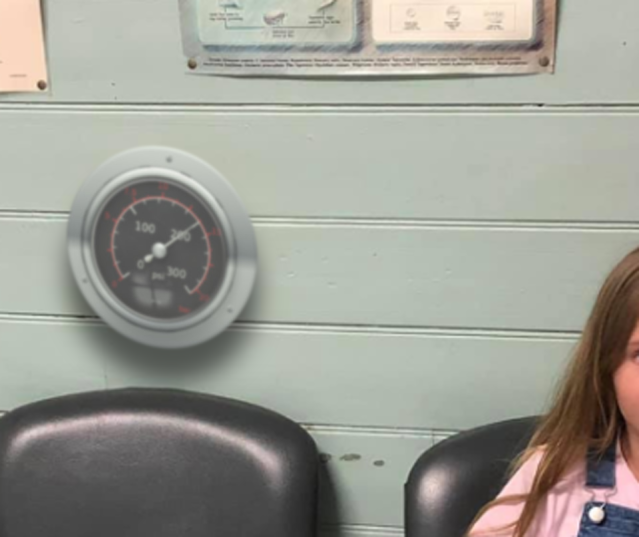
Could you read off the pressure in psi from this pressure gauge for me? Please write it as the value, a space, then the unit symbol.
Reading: 200 psi
